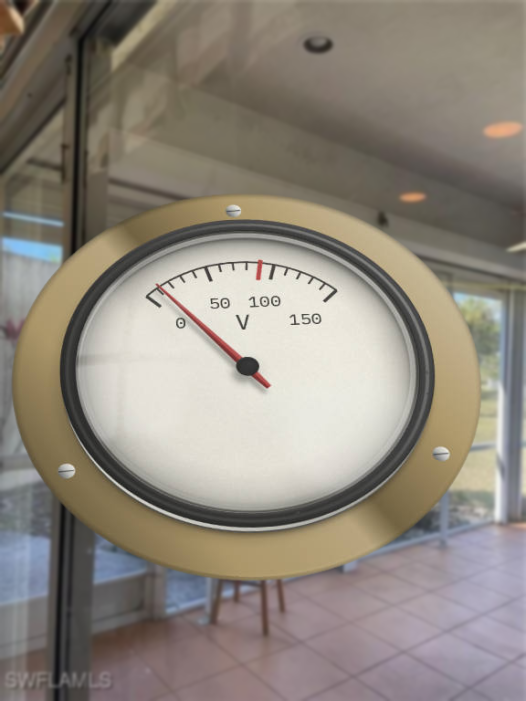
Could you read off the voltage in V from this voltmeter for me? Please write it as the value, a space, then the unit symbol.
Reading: 10 V
